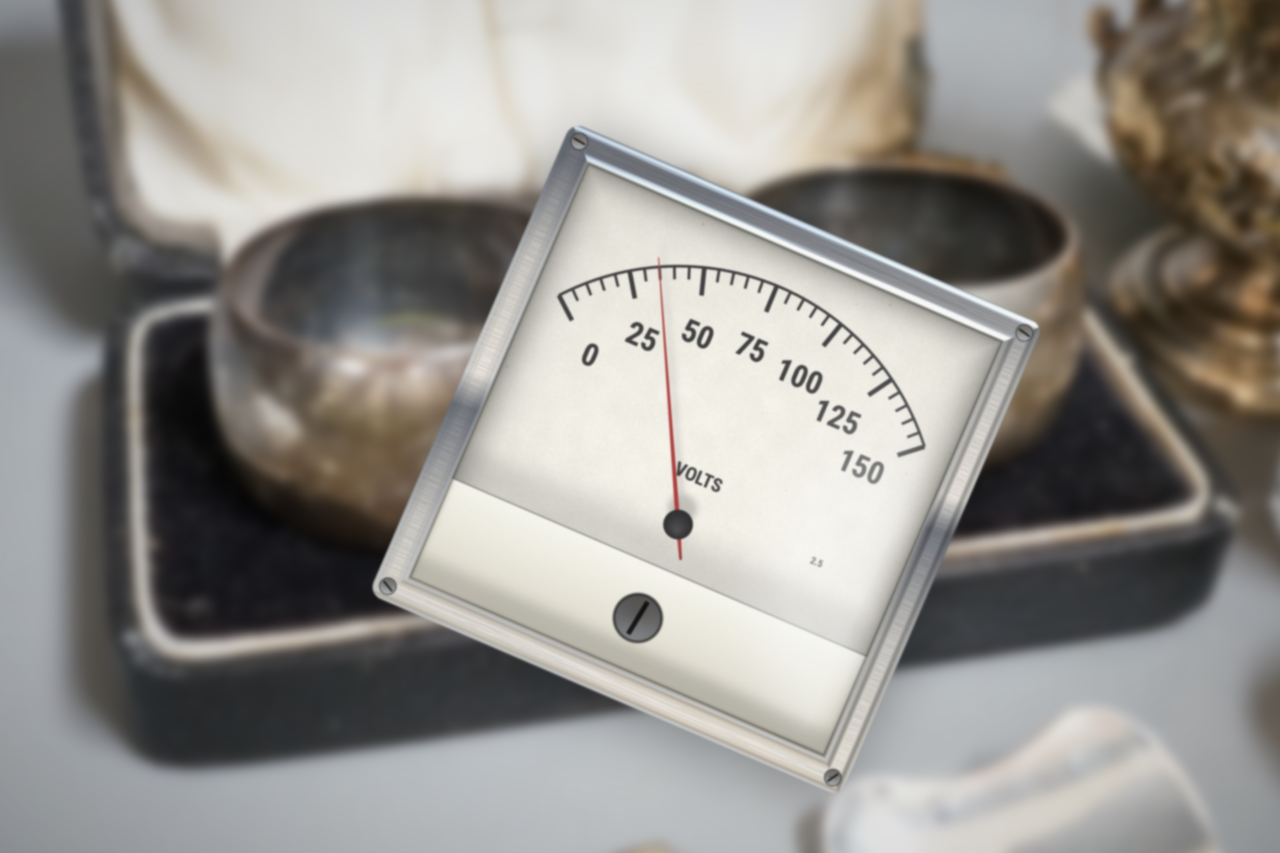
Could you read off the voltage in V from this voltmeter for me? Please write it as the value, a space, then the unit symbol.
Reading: 35 V
